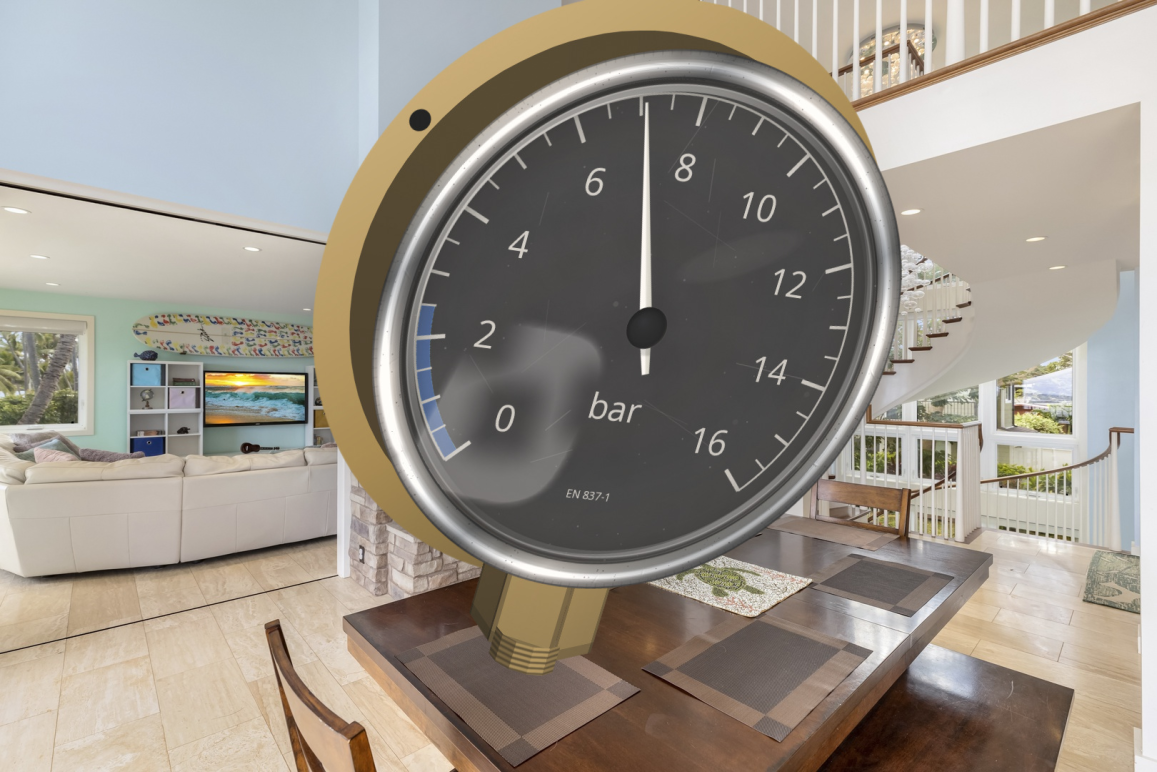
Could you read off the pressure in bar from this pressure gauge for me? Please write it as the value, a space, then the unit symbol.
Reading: 7 bar
